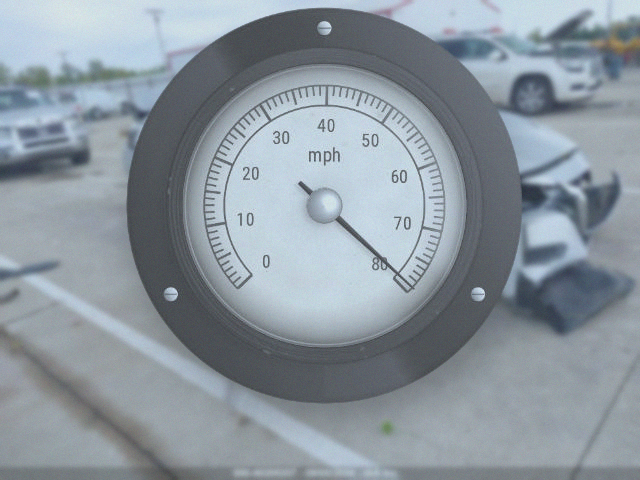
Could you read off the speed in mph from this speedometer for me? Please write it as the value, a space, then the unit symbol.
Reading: 79 mph
